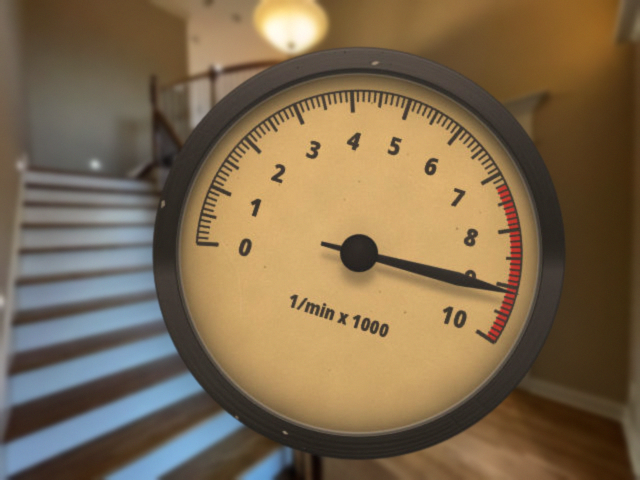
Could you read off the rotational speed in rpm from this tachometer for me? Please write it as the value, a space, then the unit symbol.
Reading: 9100 rpm
